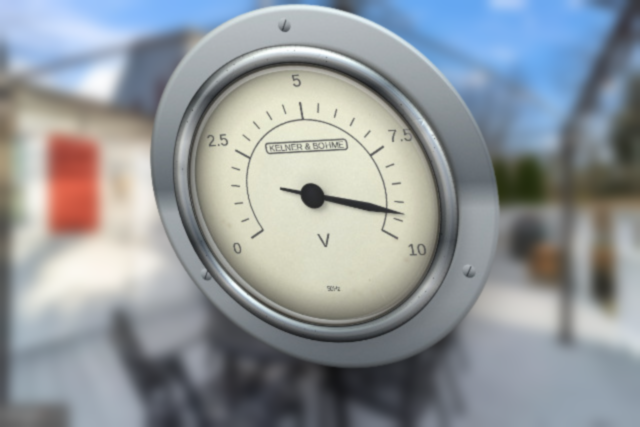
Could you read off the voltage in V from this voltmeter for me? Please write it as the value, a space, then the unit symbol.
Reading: 9.25 V
